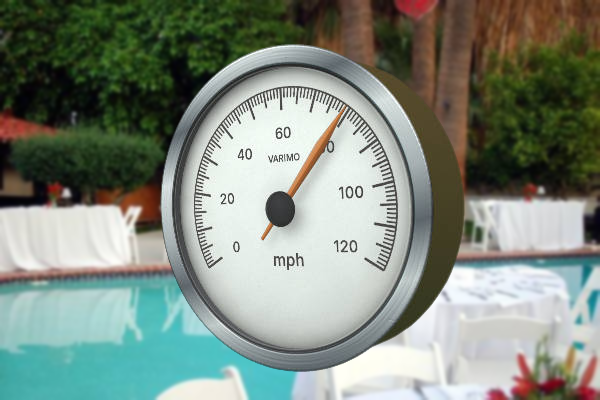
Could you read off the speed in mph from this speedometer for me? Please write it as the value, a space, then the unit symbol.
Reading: 80 mph
